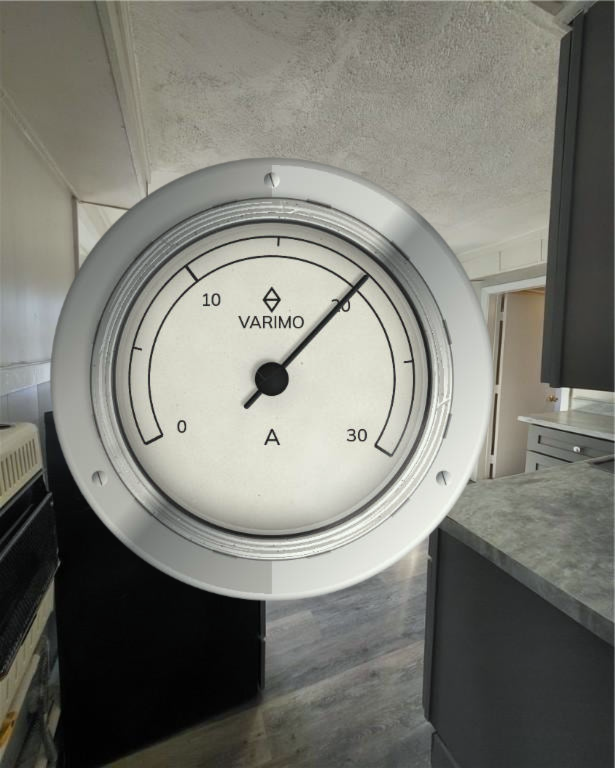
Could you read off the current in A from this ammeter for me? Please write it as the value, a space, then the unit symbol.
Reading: 20 A
